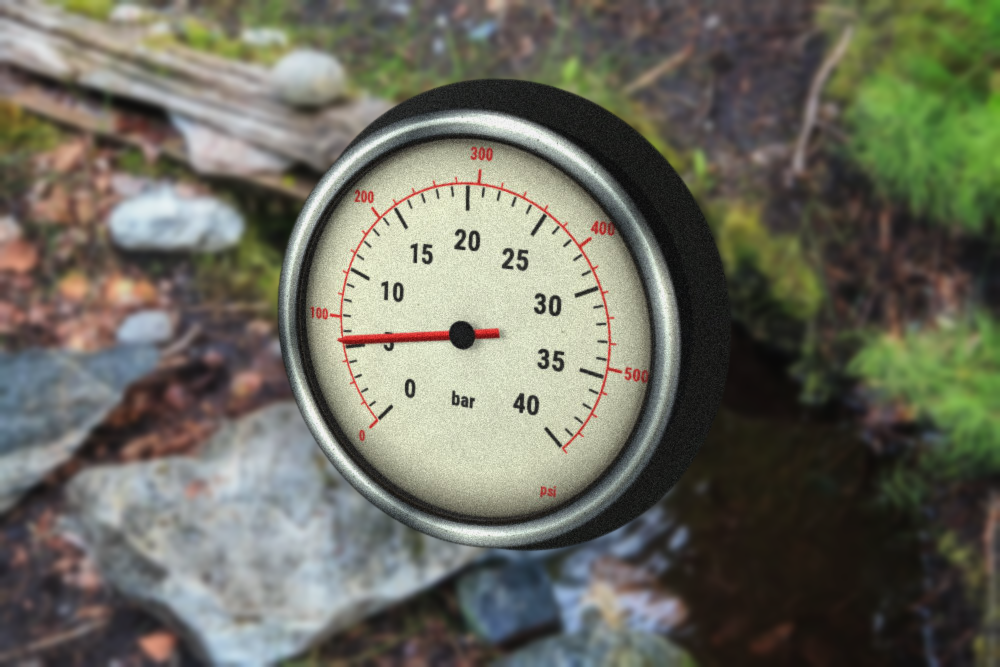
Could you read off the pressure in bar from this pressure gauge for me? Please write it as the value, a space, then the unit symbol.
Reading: 5.5 bar
